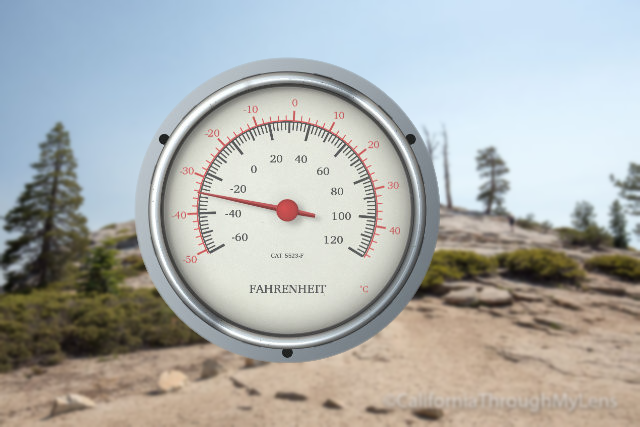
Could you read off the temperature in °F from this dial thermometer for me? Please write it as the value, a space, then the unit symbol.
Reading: -30 °F
